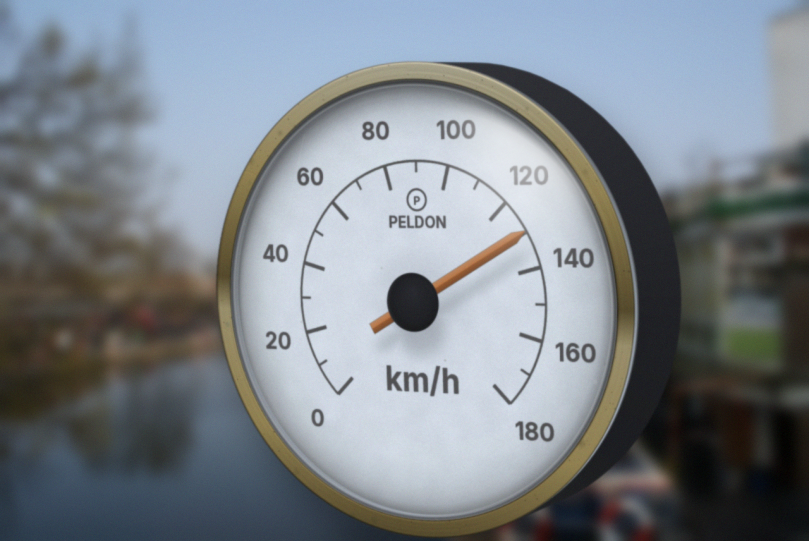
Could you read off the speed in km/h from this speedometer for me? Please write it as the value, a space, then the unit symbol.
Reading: 130 km/h
